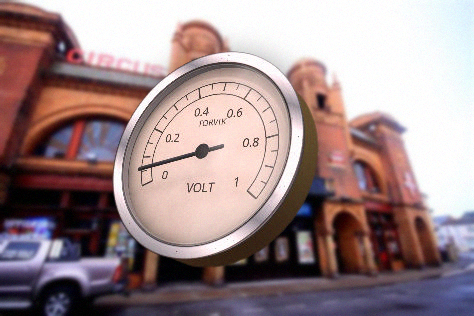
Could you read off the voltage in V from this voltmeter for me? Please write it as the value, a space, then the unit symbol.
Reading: 0.05 V
